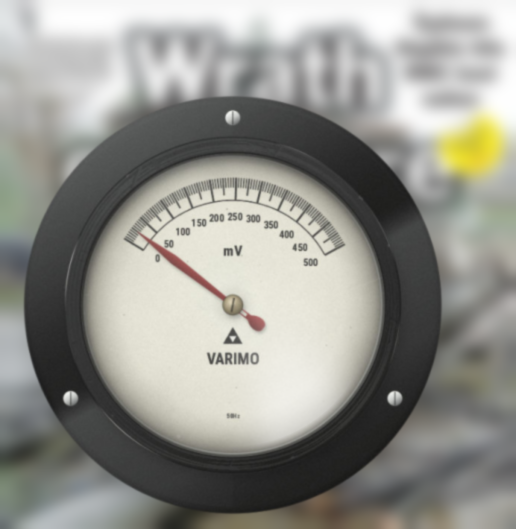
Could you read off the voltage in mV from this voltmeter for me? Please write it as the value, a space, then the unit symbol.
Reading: 25 mV
